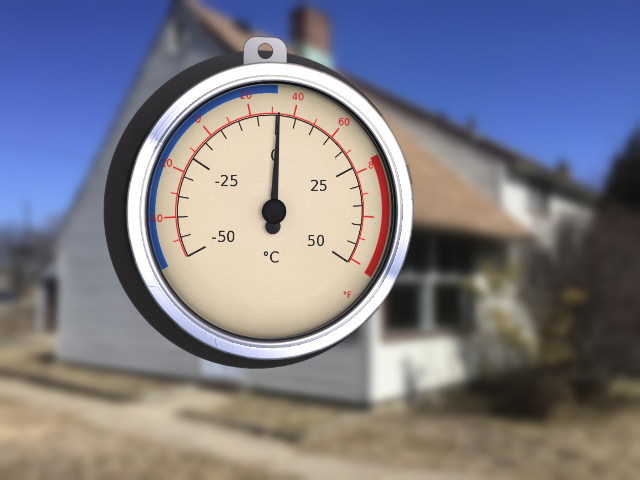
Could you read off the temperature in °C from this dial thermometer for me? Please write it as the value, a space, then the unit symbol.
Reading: 0 °C
